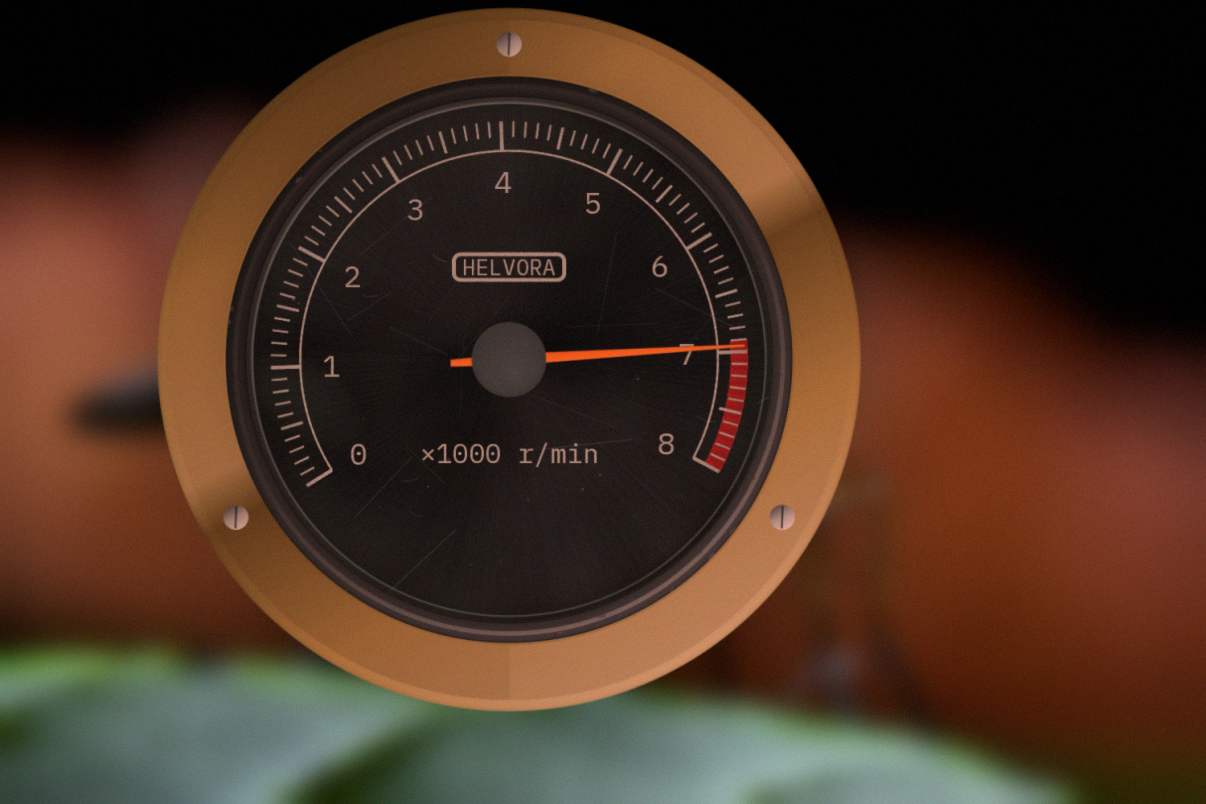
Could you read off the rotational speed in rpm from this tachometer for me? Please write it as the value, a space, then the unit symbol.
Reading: 6950 rpm
